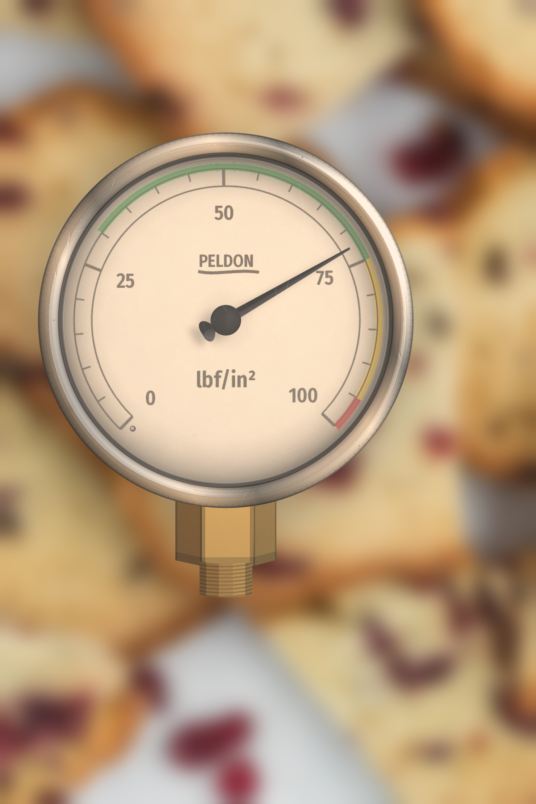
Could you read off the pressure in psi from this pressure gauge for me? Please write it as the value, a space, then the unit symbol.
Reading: 72.5 psi
